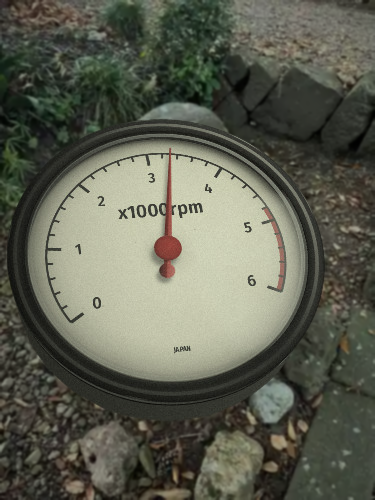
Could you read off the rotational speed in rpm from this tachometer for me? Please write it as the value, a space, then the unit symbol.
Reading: 3300 rpm
